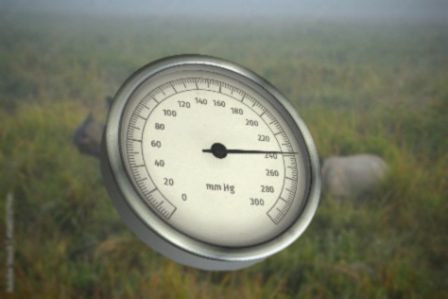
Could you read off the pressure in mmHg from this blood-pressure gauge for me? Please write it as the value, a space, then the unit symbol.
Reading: 240 mmHg
